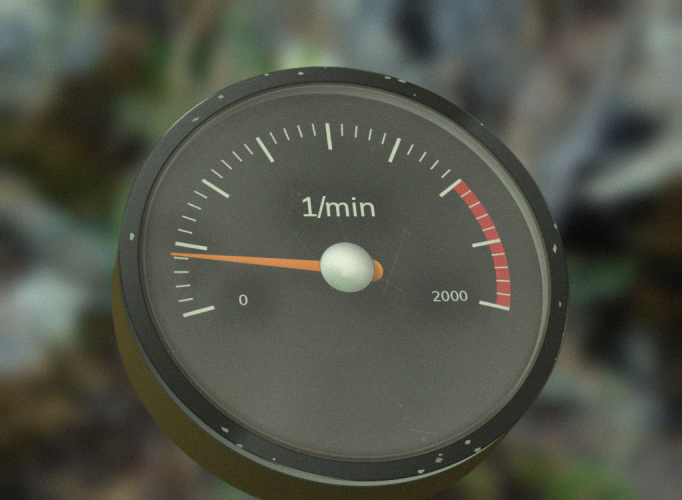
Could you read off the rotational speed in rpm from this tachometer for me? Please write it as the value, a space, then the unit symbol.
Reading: 200 rpm
